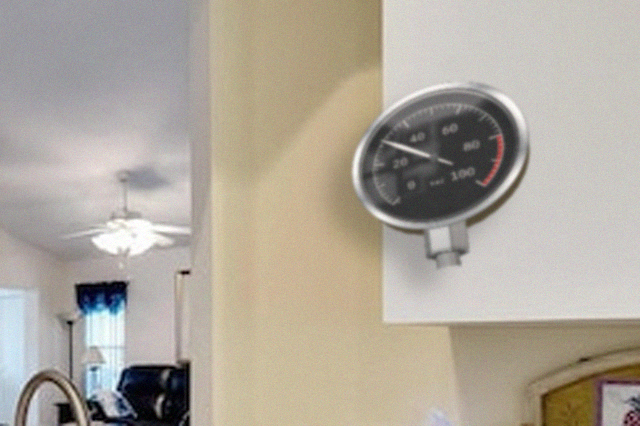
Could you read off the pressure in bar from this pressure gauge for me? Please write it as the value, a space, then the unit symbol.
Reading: 30 bar
